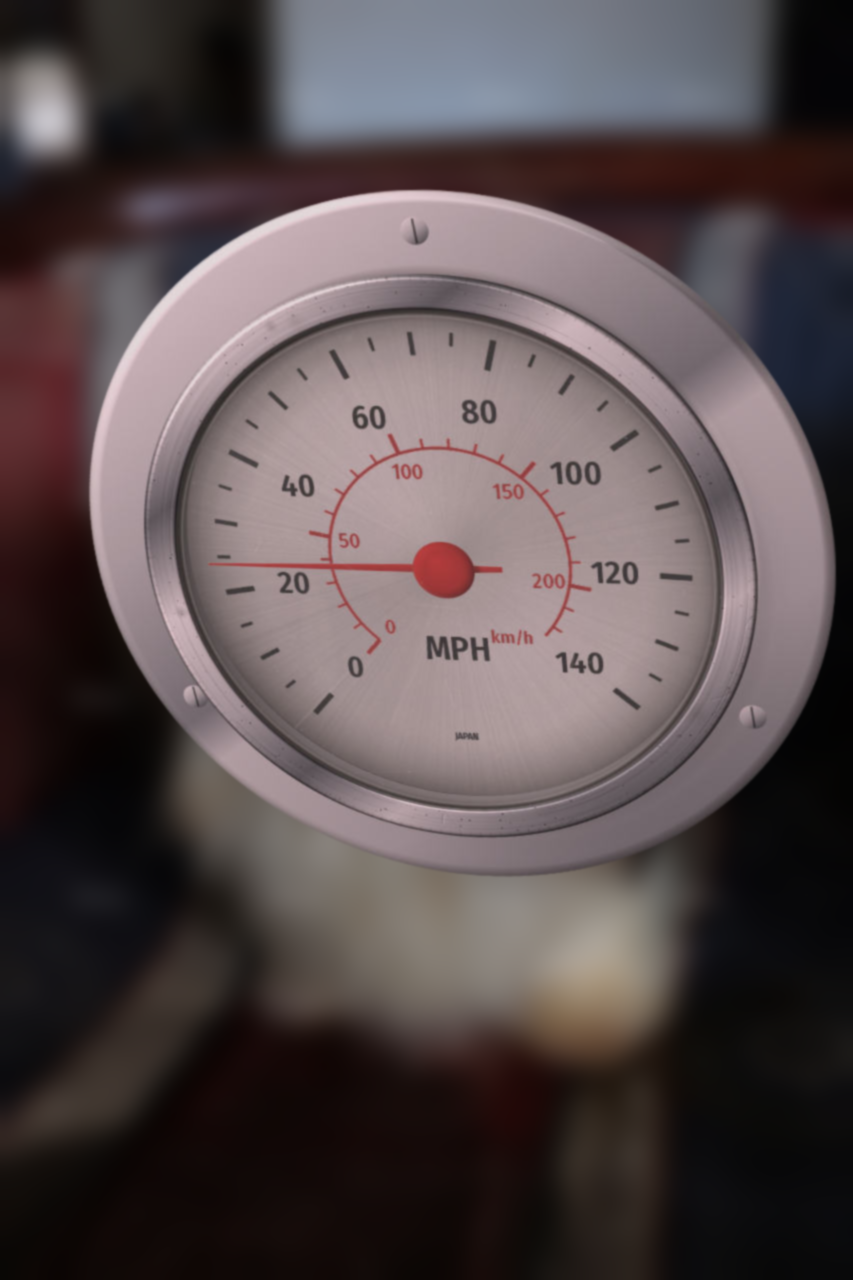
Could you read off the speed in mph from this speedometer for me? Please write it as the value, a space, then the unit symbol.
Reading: 25 mph
